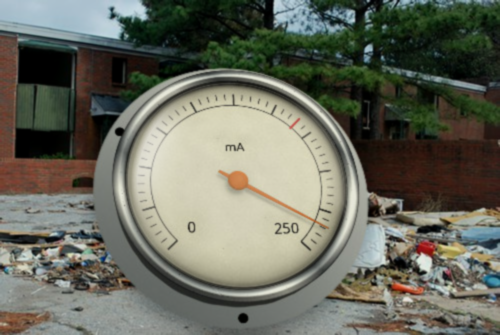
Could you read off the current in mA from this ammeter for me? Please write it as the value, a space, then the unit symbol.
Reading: 235 mA
